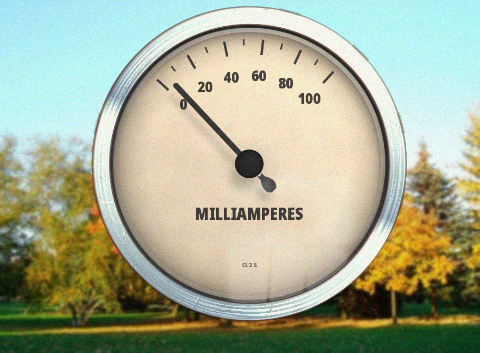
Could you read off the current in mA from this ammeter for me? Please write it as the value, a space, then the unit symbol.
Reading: 5 mA
